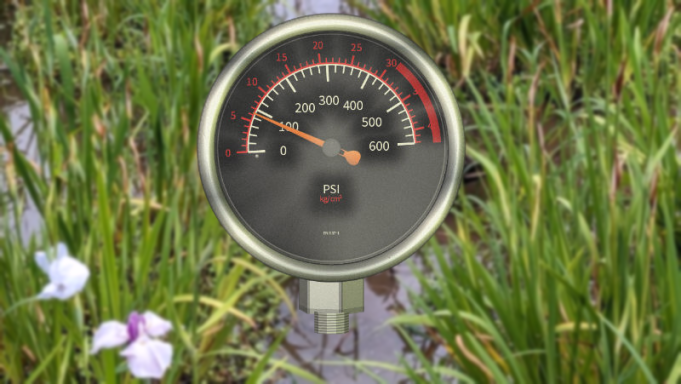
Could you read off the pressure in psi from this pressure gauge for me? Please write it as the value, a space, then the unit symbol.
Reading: 90 psi
